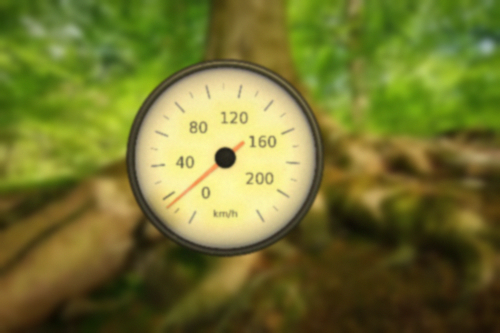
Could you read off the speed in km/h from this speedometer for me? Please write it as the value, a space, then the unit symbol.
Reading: 15 km/h
